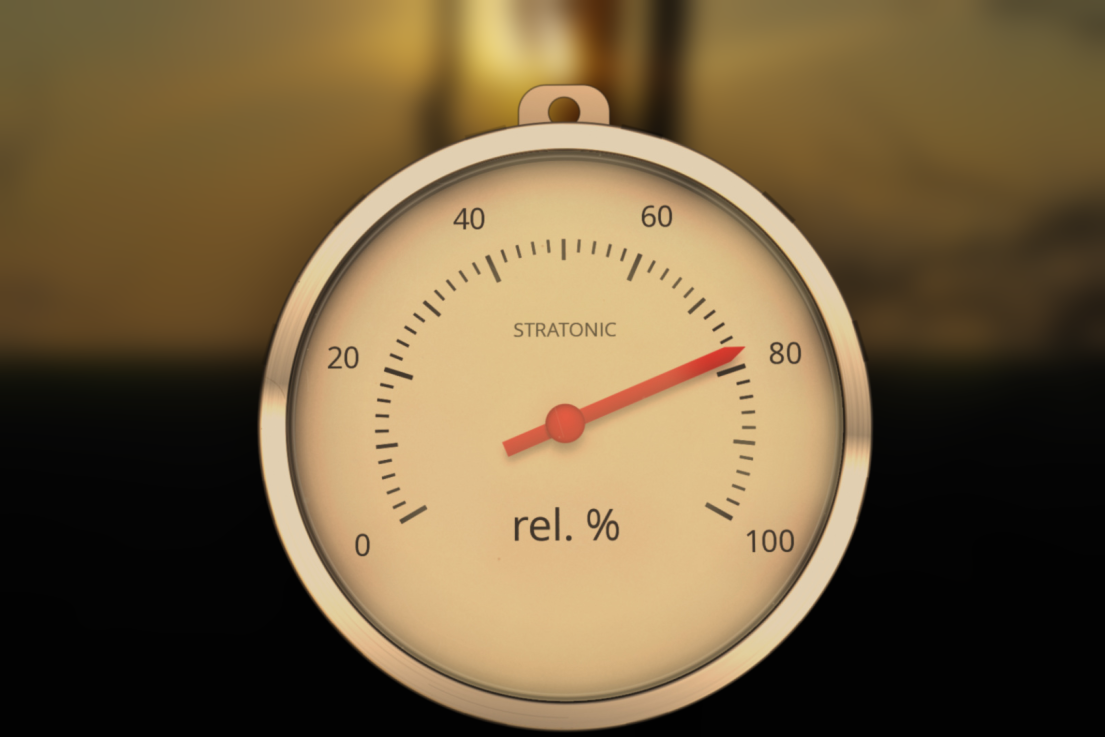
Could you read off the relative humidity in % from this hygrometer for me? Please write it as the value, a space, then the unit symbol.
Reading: 78 %
